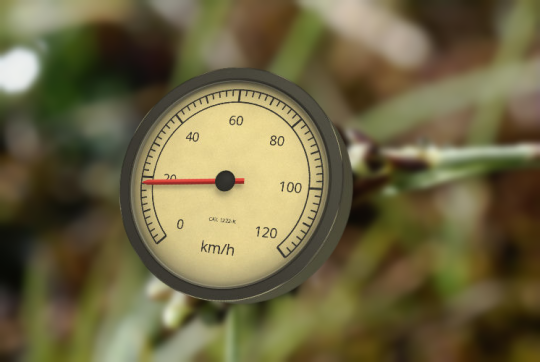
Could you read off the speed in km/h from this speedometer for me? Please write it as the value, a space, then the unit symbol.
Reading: 18 km/h
